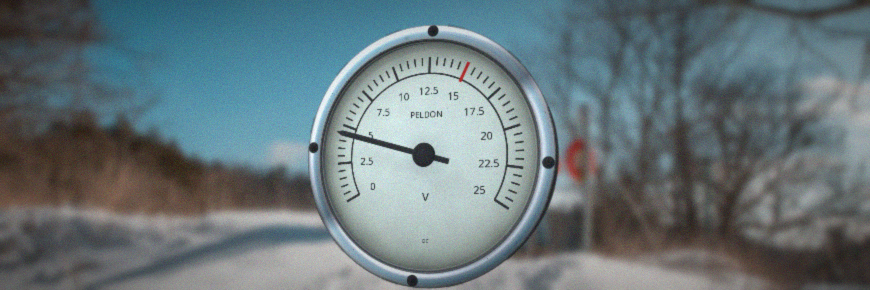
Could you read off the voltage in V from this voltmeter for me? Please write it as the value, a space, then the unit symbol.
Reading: 4.5 V
